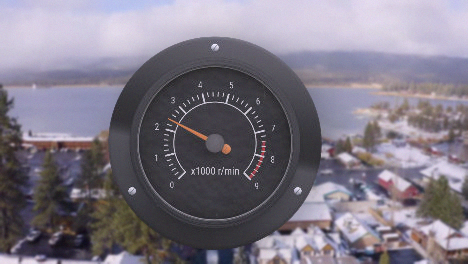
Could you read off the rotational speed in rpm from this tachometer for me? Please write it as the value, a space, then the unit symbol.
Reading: 2400 rpm
